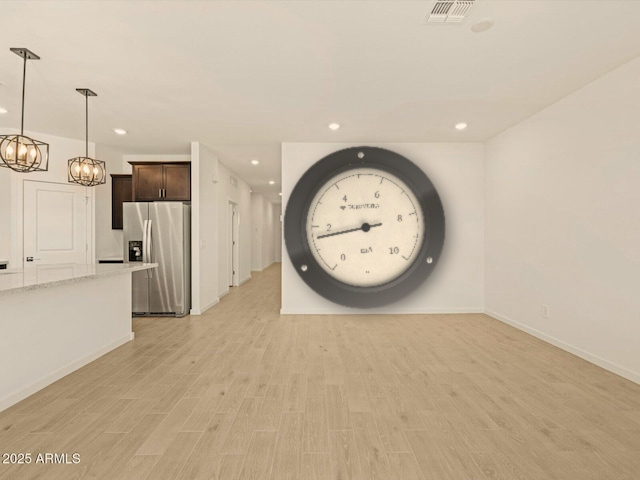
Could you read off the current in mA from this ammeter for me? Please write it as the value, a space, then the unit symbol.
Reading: 1.5 mA
